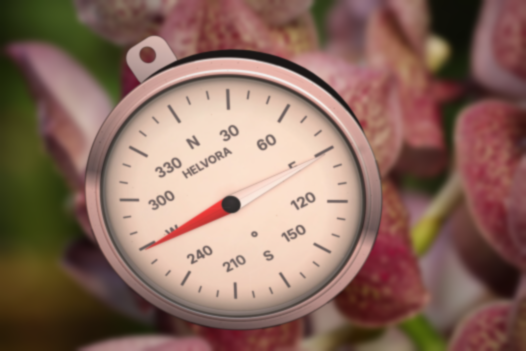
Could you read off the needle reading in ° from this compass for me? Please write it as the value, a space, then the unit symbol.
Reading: 270 °
